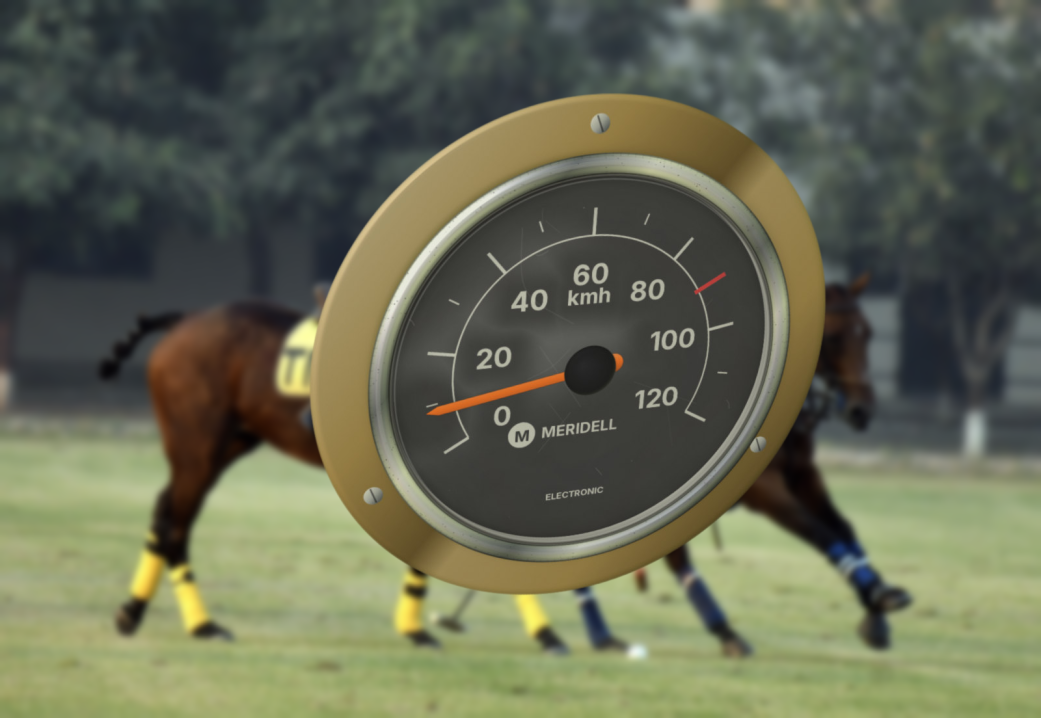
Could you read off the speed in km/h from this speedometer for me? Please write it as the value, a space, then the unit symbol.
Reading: 10 km/h
